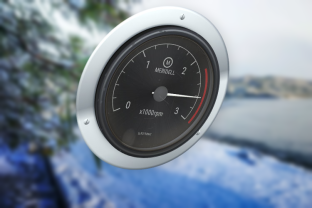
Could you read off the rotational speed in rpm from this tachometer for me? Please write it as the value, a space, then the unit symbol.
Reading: 2600 rpm
